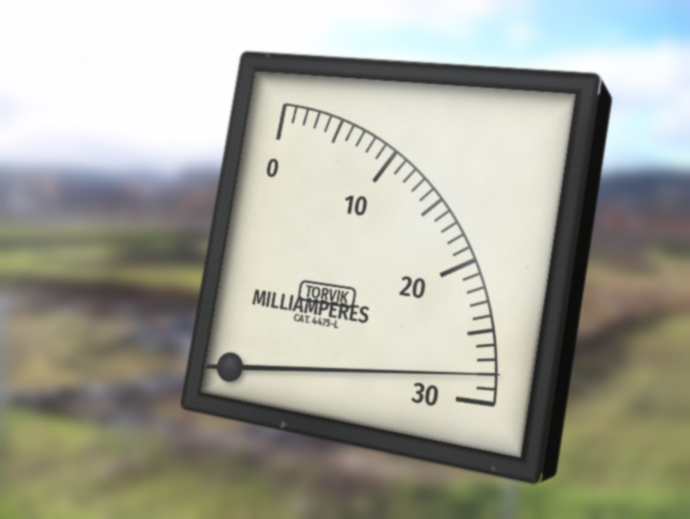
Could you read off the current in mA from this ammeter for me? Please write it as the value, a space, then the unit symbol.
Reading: 28 mA
